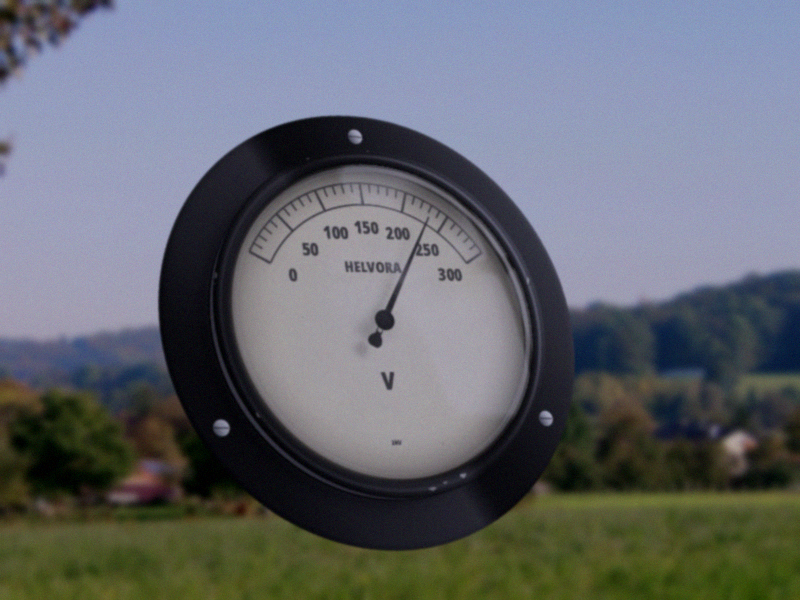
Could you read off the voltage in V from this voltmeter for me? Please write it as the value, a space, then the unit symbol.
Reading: 230 V
